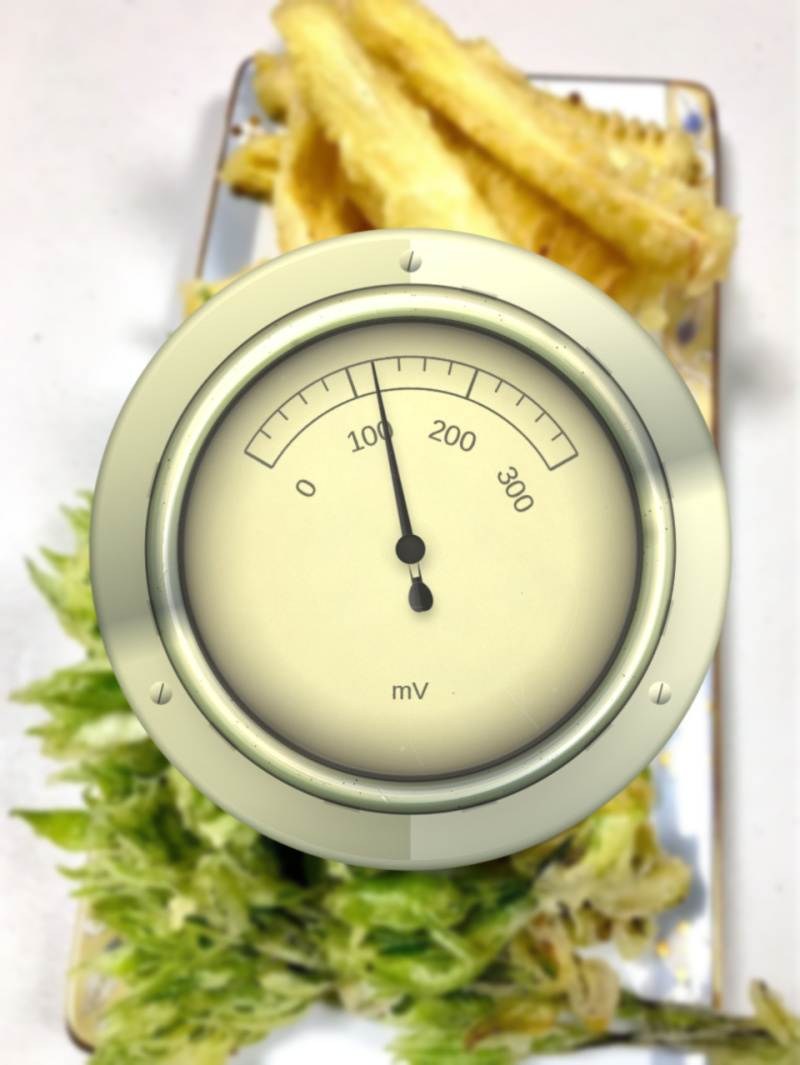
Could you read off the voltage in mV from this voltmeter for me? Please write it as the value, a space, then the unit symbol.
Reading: 120 mV
